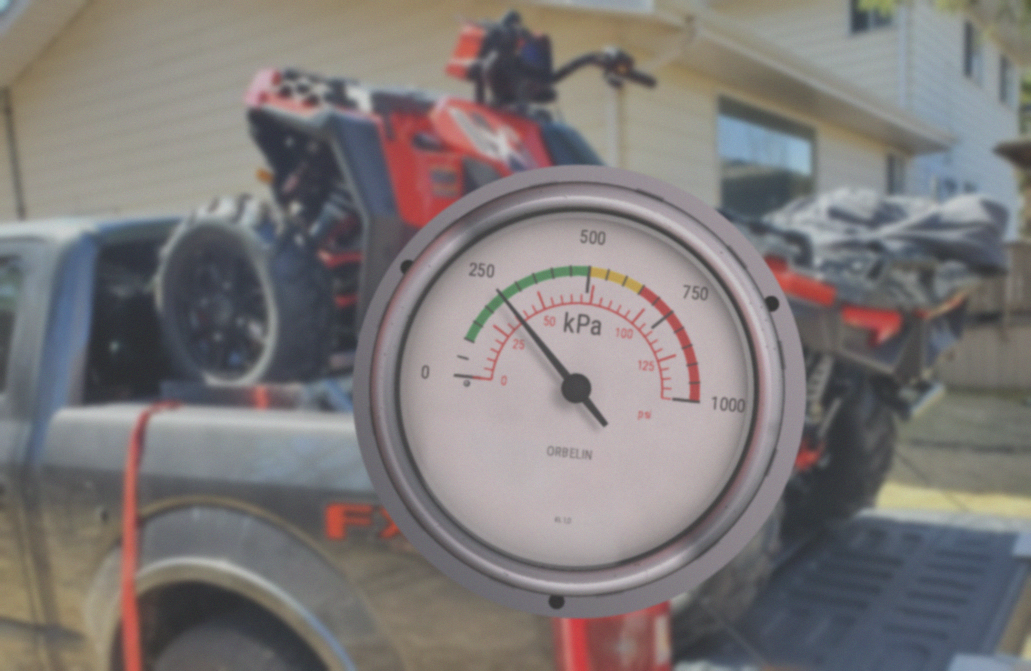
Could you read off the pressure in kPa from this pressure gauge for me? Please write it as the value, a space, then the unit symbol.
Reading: 250 kPa
